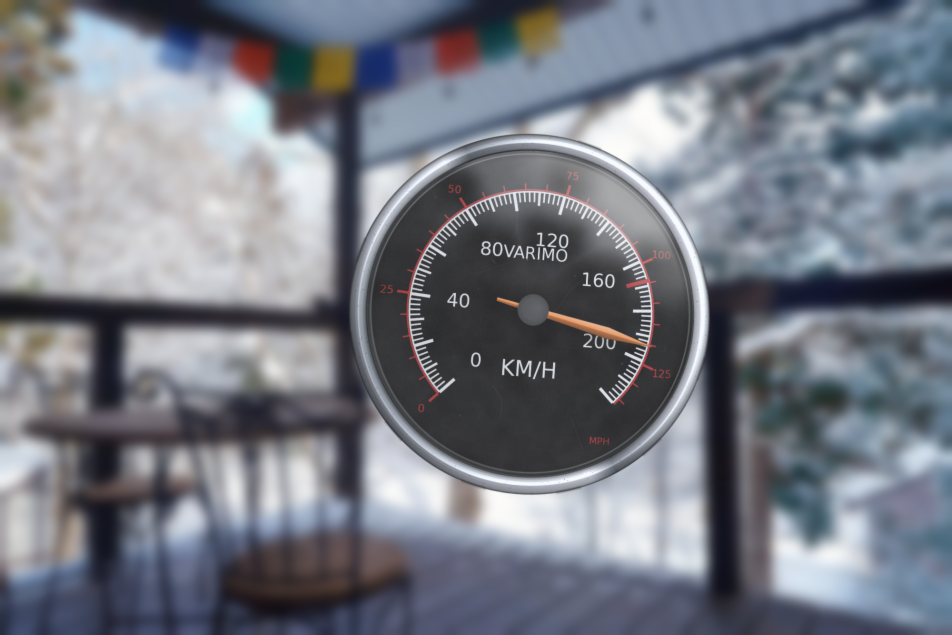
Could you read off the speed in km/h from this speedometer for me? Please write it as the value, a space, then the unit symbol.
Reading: 194 km/h
